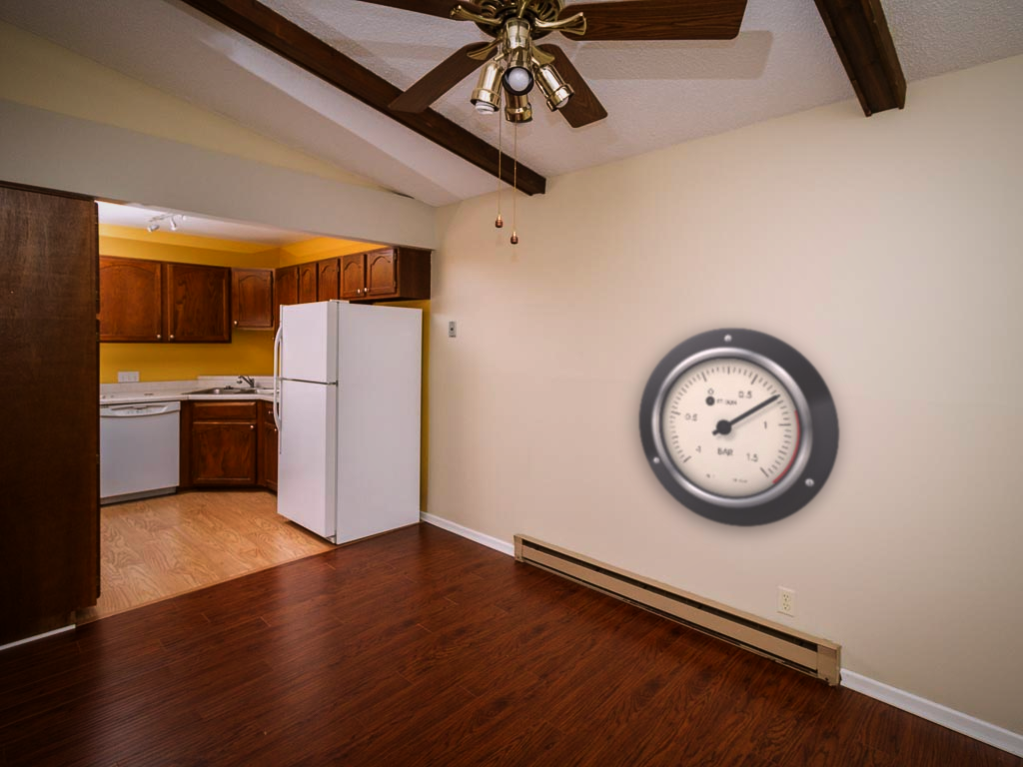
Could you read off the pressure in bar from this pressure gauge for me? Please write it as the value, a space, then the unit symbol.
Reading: 0.75 bar
